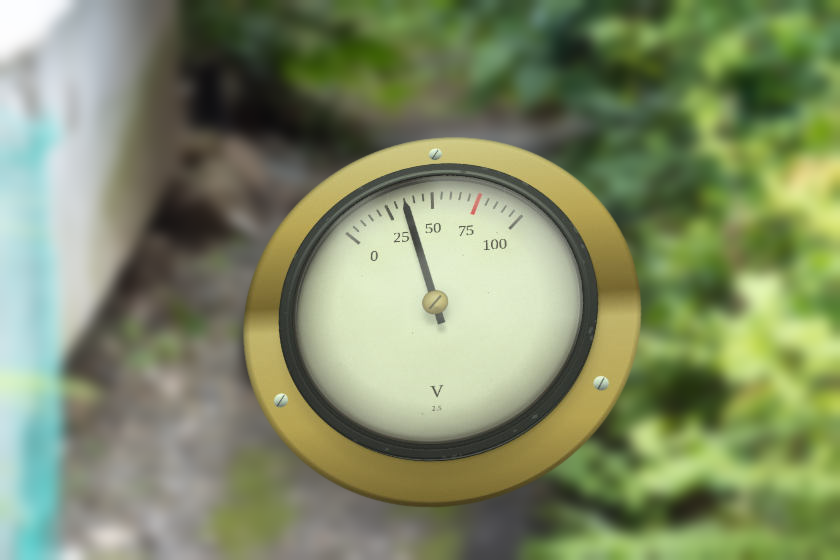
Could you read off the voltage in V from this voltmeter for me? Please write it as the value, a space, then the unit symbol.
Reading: 35 V
